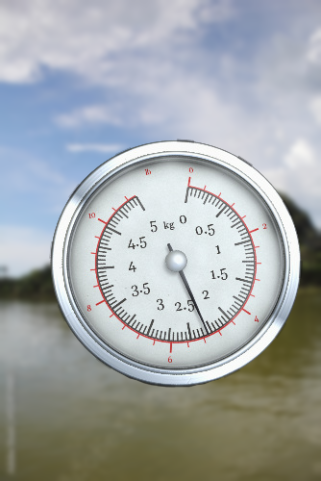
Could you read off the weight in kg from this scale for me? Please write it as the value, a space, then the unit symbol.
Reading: 2.3 kg
